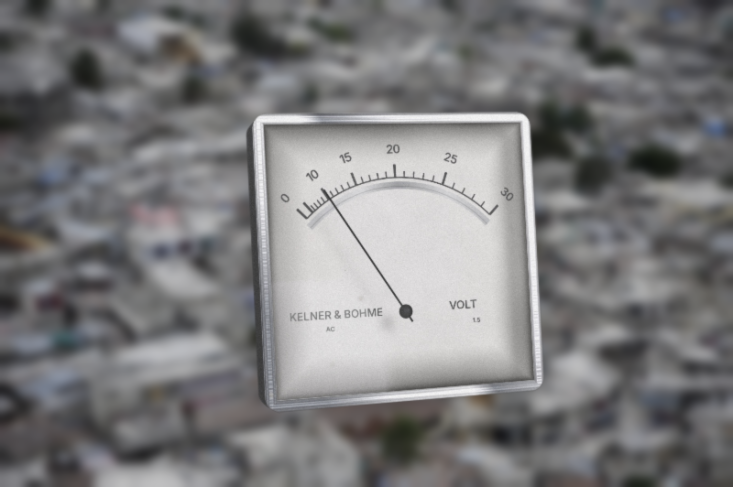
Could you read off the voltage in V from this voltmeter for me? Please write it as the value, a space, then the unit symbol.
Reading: 10 V
